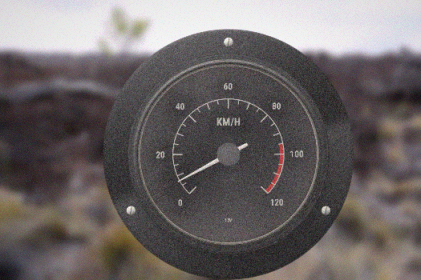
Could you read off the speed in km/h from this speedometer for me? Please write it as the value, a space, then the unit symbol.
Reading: 7.5 km/h
